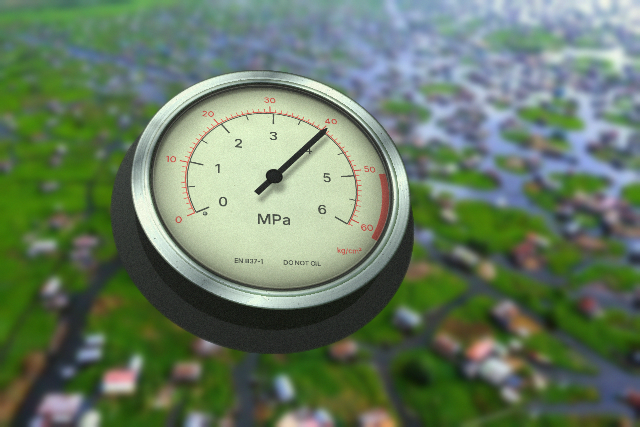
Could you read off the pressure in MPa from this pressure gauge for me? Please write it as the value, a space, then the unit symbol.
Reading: 4 MPa
